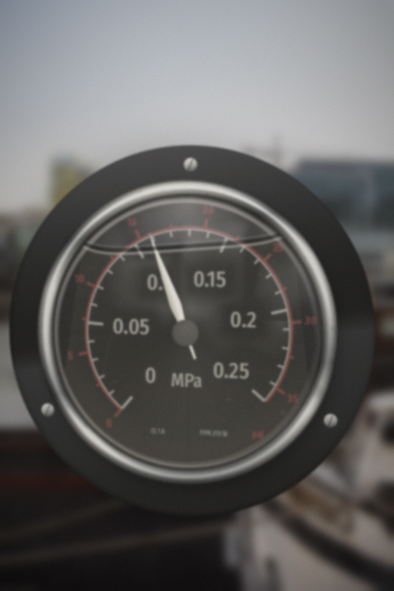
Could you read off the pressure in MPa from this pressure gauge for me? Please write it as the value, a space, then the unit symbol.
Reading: 0.11 MPa
